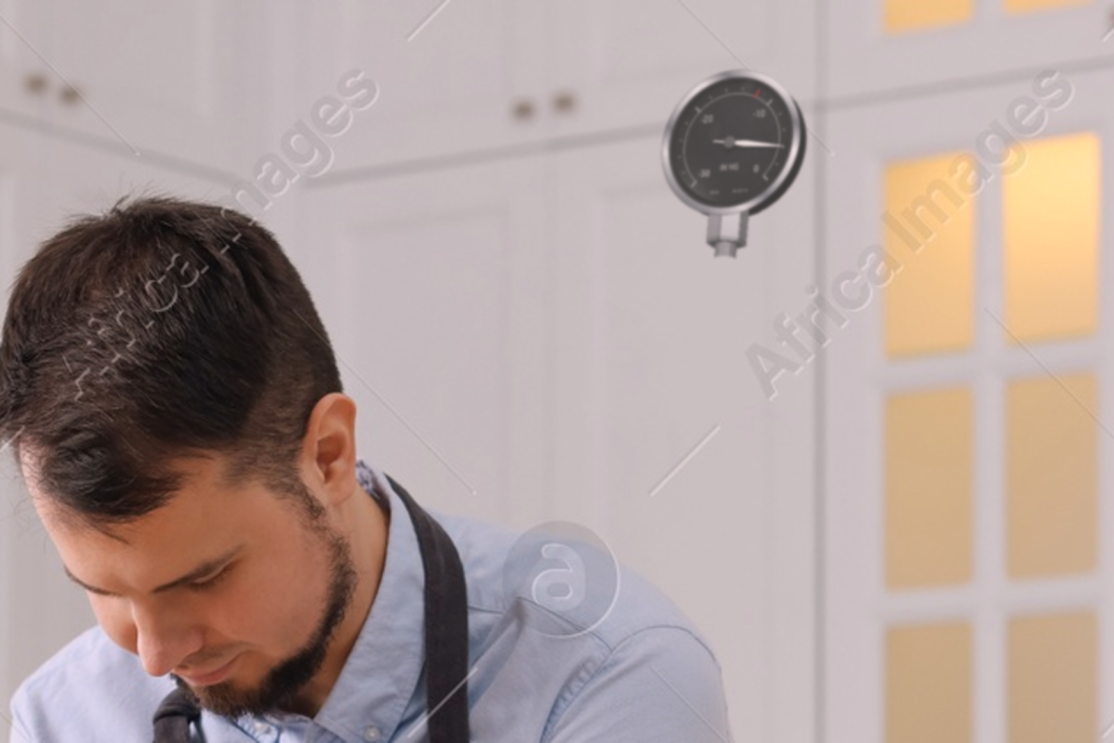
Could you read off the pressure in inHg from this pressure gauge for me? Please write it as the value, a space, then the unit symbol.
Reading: -4 inHg
